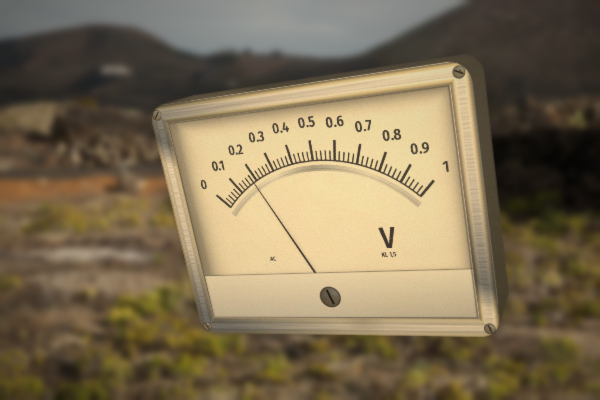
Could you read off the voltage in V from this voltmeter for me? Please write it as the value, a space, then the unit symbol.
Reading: 0.2 V
